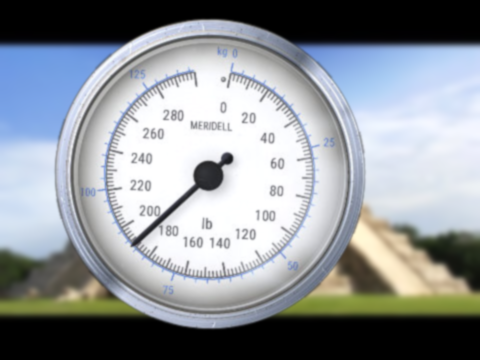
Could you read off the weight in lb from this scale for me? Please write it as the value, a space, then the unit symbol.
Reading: 190 lb
